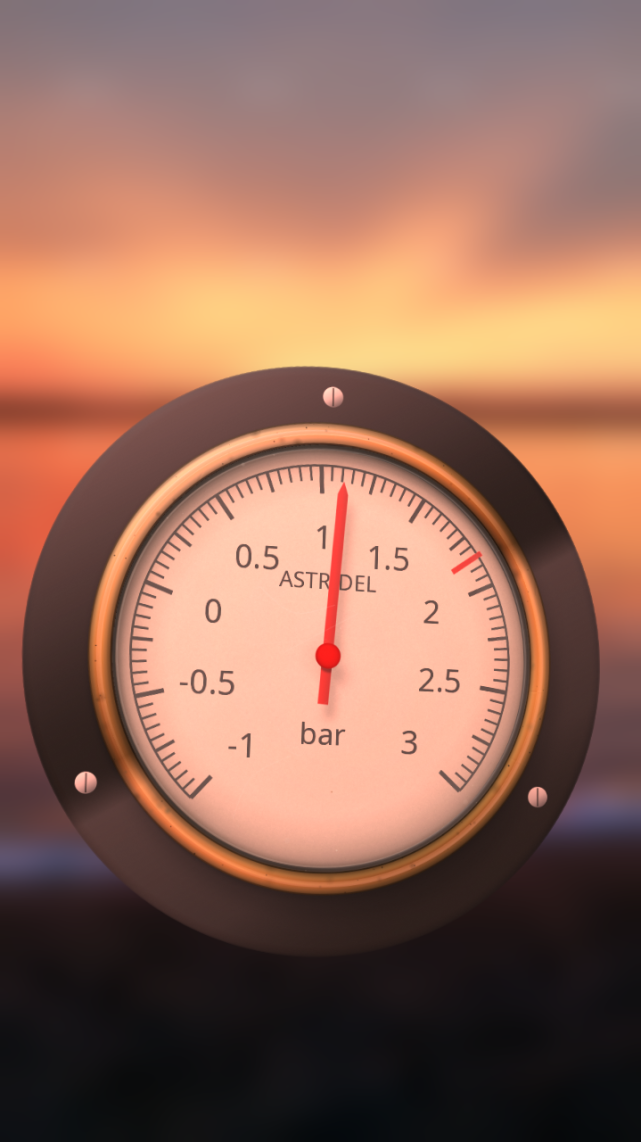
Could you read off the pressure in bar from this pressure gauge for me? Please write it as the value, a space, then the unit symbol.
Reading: 1.1 bar
